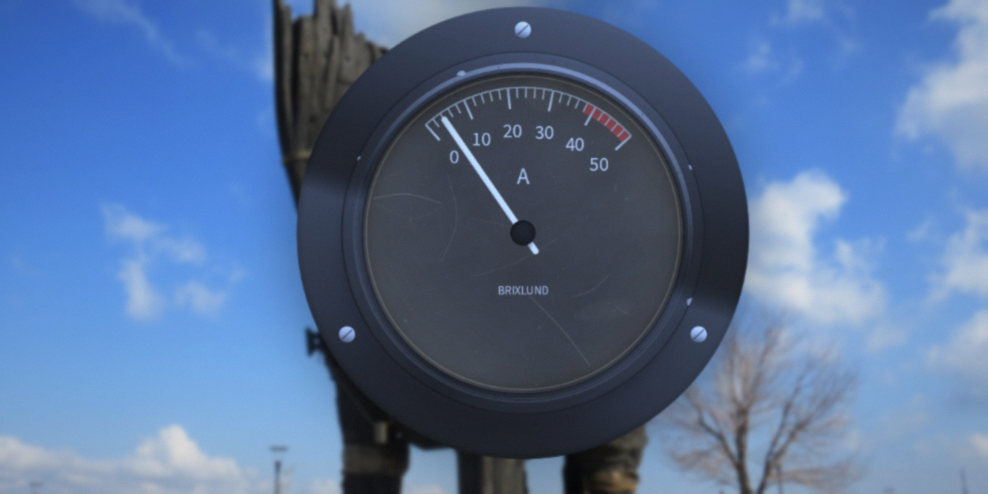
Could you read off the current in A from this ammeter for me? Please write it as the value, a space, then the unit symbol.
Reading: 4 A
